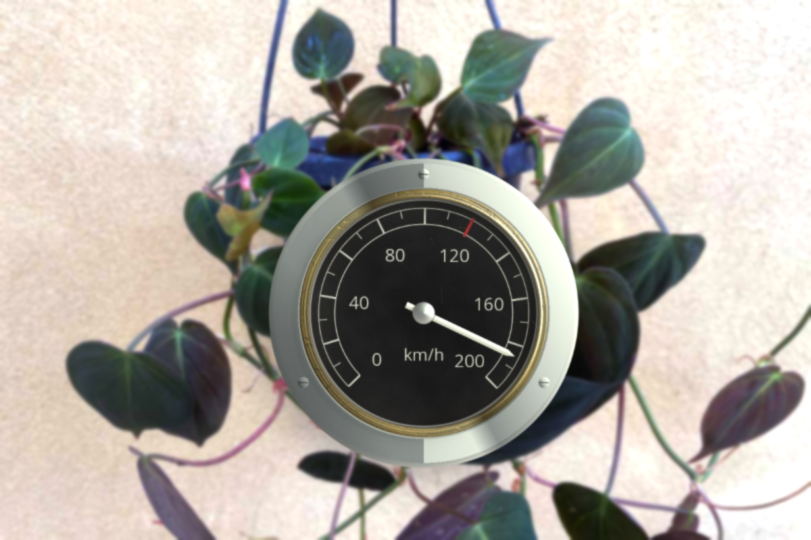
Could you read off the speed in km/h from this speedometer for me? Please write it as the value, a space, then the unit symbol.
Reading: 185 km/h
